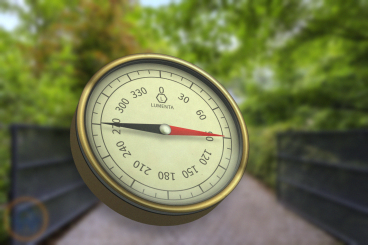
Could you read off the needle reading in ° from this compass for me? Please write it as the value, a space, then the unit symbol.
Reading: 90 °
